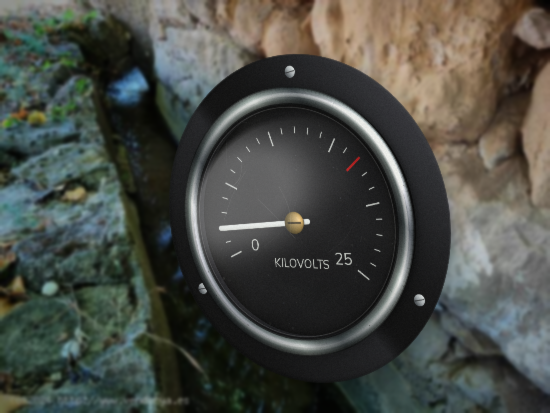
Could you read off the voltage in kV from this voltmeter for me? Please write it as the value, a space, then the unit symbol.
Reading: 2 kV
